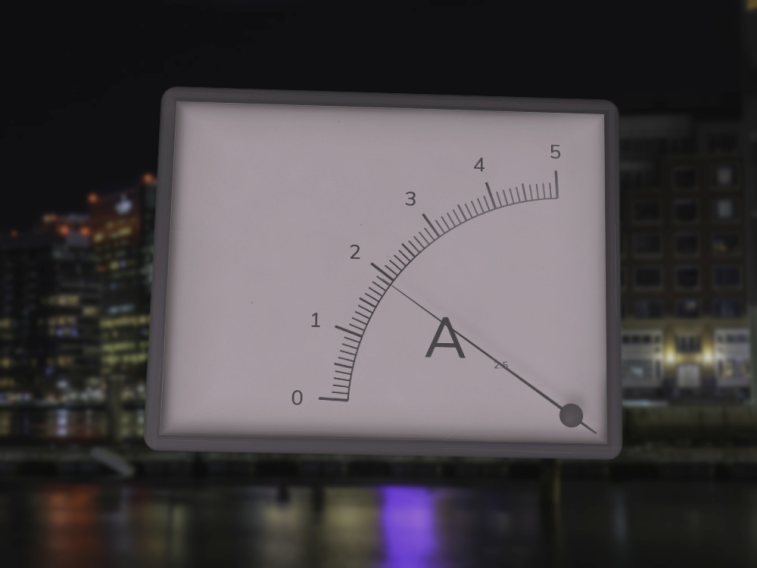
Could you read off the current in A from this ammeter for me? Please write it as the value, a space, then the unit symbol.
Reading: 1.9 A
